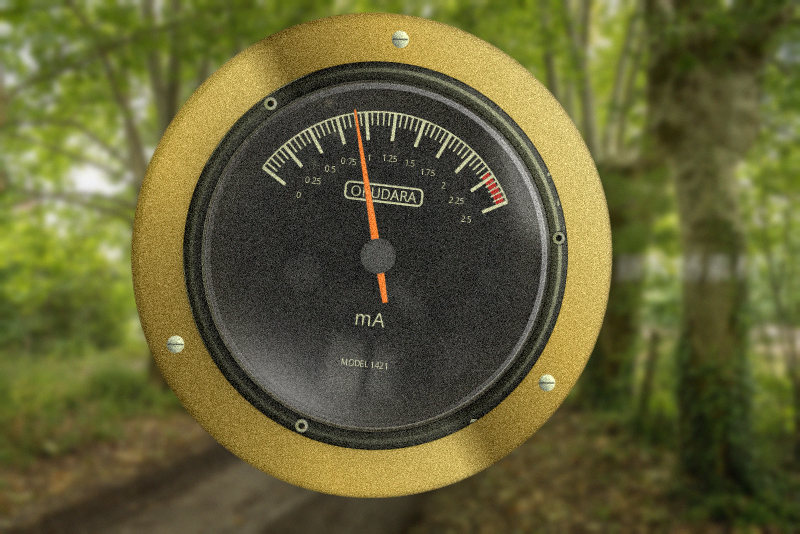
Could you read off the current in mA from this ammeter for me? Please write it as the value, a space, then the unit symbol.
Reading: 0.9 mA
